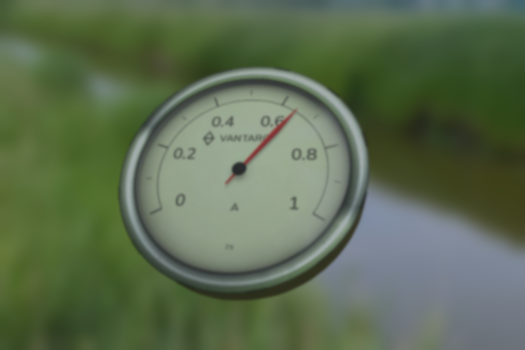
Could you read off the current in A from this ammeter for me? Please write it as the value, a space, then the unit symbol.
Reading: 0.65 A
